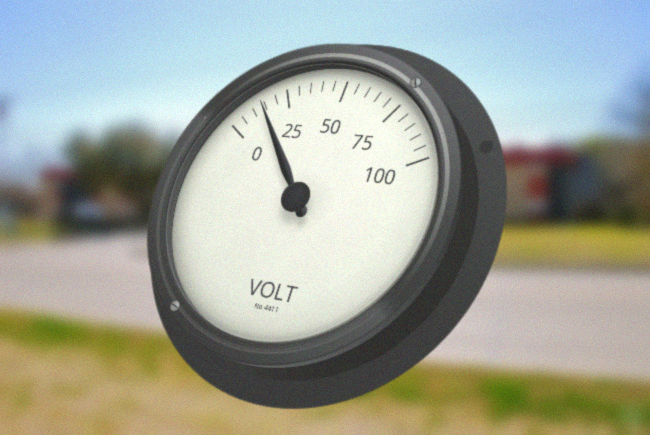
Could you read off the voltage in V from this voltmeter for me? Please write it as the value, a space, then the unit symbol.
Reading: 15 V
